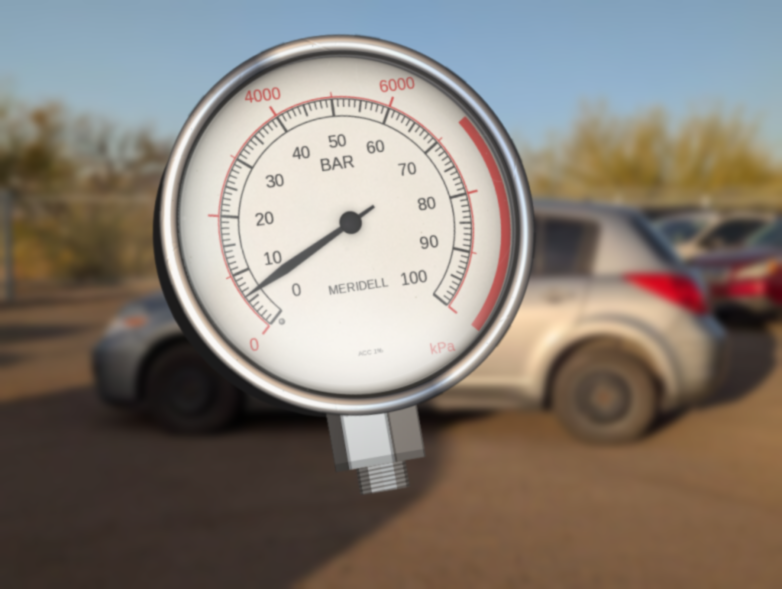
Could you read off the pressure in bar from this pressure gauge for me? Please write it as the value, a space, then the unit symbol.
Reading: 6 bar
